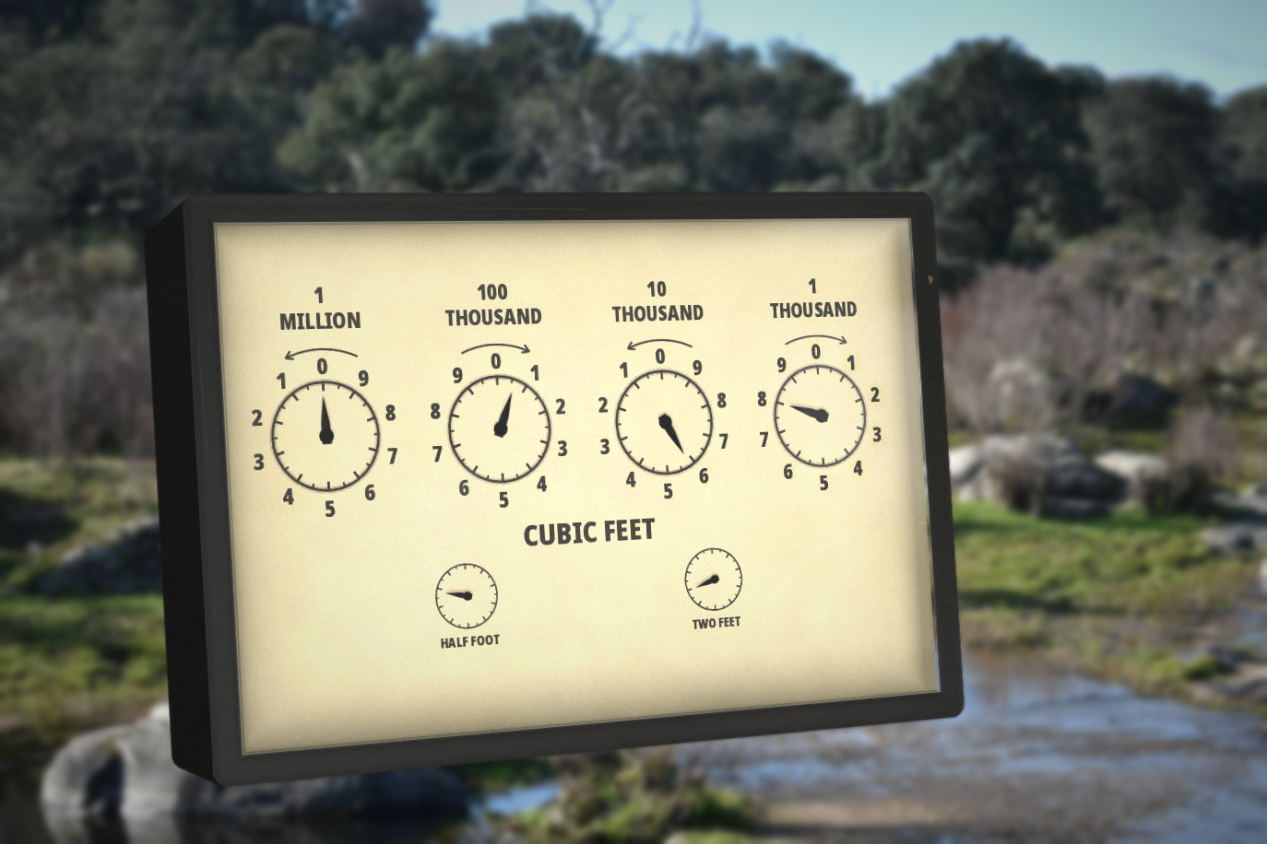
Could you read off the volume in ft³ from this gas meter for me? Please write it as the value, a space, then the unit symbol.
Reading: 5800 ft³
